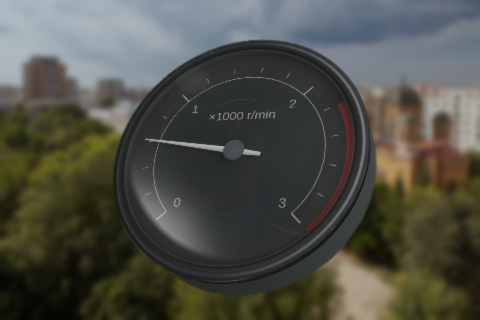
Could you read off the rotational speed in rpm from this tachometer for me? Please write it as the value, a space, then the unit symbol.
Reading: 600 rpm
